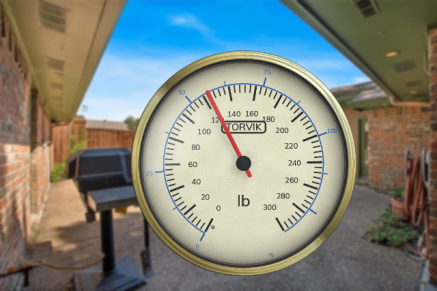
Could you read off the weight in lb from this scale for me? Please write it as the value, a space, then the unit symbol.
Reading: 124 lb
